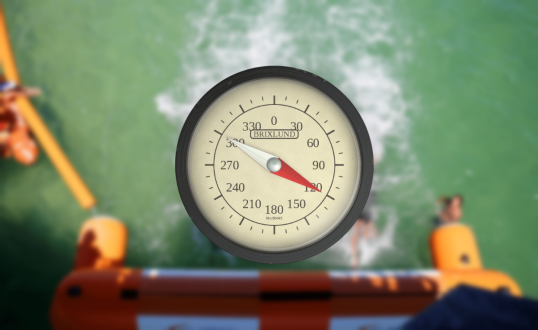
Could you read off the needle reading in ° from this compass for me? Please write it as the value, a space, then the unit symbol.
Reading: 120 °
